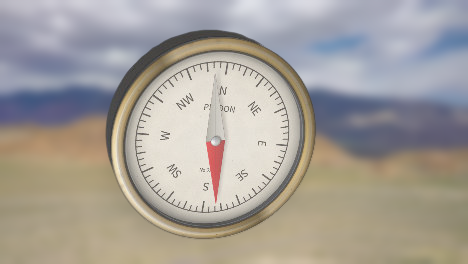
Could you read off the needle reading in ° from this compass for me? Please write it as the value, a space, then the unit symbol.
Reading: 170 °
